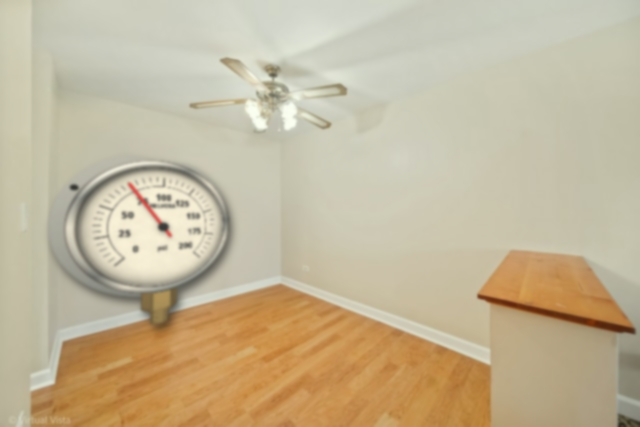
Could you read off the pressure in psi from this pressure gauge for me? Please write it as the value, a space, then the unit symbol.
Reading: 75 psi
